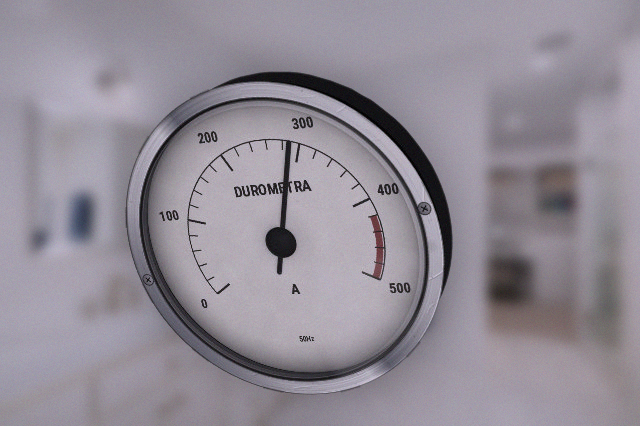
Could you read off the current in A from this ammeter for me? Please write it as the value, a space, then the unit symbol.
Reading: 290 A
